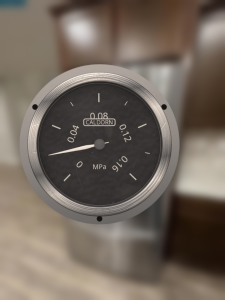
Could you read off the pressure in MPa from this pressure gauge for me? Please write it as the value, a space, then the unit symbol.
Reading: 0.02 MPa
